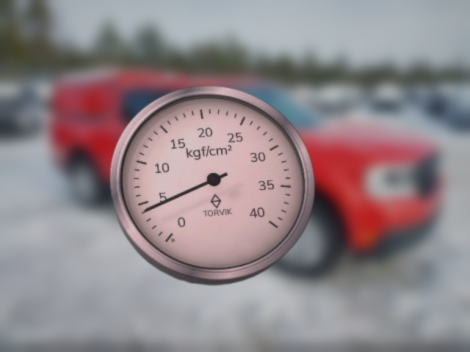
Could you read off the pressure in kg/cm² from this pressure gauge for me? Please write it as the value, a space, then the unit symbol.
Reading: 4 kg/cm²
